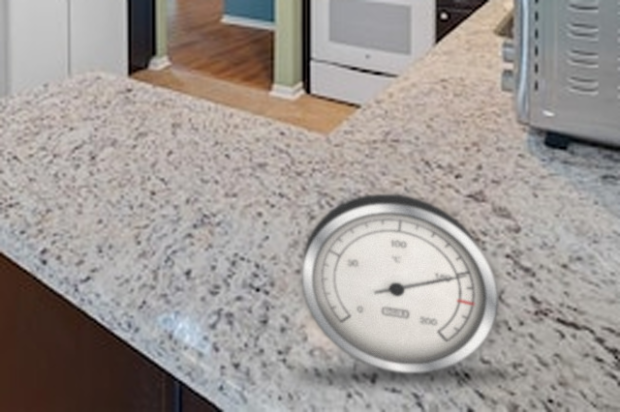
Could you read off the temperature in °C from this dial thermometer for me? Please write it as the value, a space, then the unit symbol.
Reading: 150 °C
